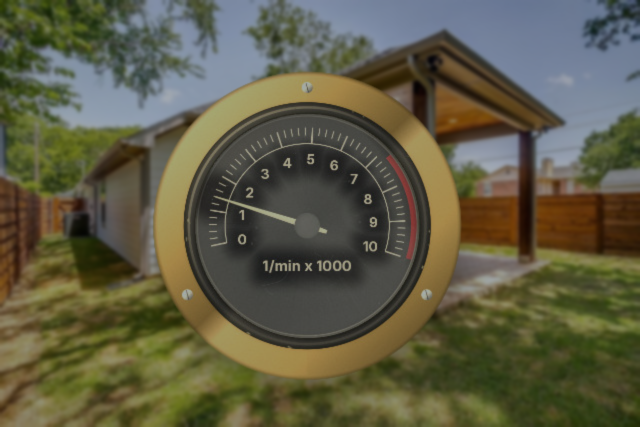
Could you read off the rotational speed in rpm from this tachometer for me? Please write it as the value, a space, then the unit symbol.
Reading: 1400 rpm
